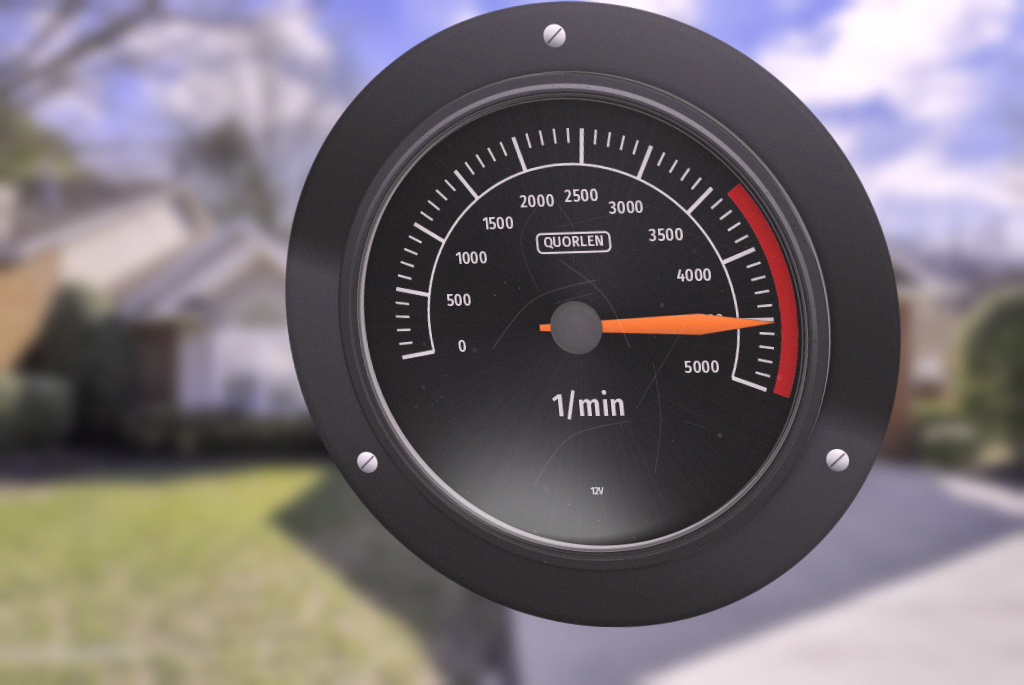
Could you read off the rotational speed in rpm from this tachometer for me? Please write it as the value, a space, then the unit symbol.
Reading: 4500 rpm
